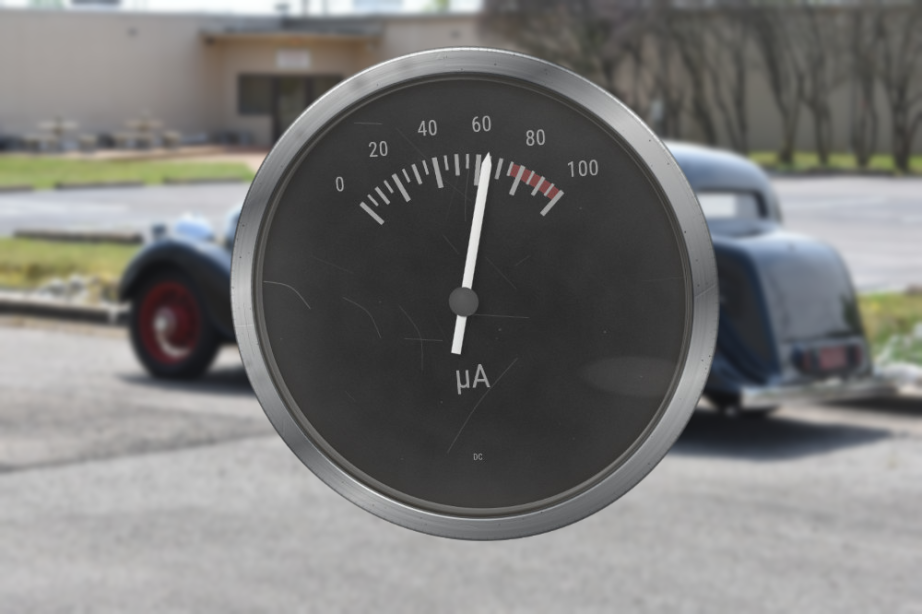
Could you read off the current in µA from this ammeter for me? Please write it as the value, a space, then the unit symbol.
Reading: 65 µA
